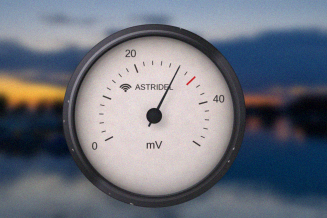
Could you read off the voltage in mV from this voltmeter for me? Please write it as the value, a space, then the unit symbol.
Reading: 30 mV
